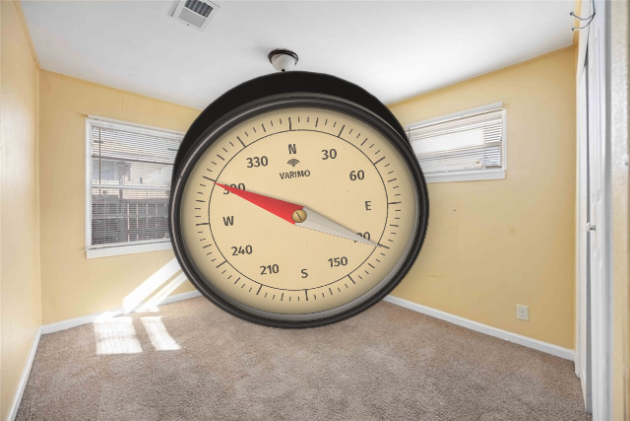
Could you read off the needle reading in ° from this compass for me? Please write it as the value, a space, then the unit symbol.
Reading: 300 °
